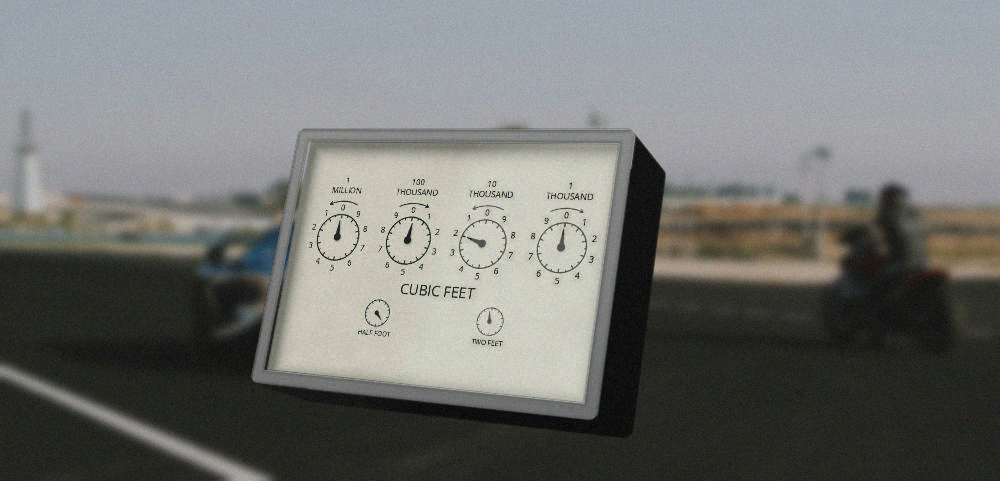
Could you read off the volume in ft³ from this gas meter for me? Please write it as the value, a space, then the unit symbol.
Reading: 2000 ft³
